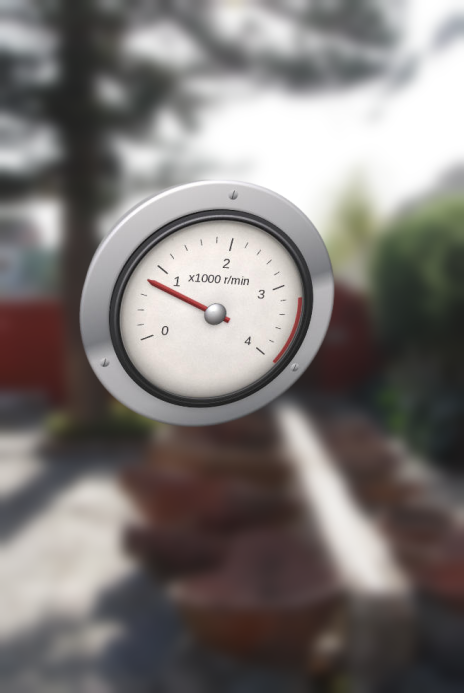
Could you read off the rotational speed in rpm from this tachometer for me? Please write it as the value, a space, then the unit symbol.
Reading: 800 rpm
